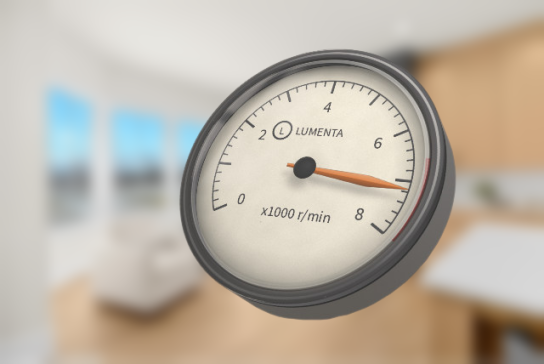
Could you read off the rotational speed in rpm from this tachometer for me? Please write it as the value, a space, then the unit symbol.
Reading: 7200 rpm
